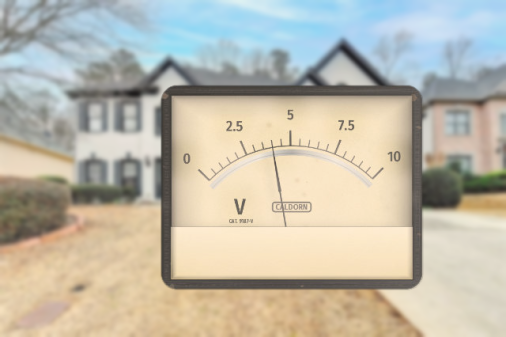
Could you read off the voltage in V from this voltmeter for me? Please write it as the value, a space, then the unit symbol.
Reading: 4 V
